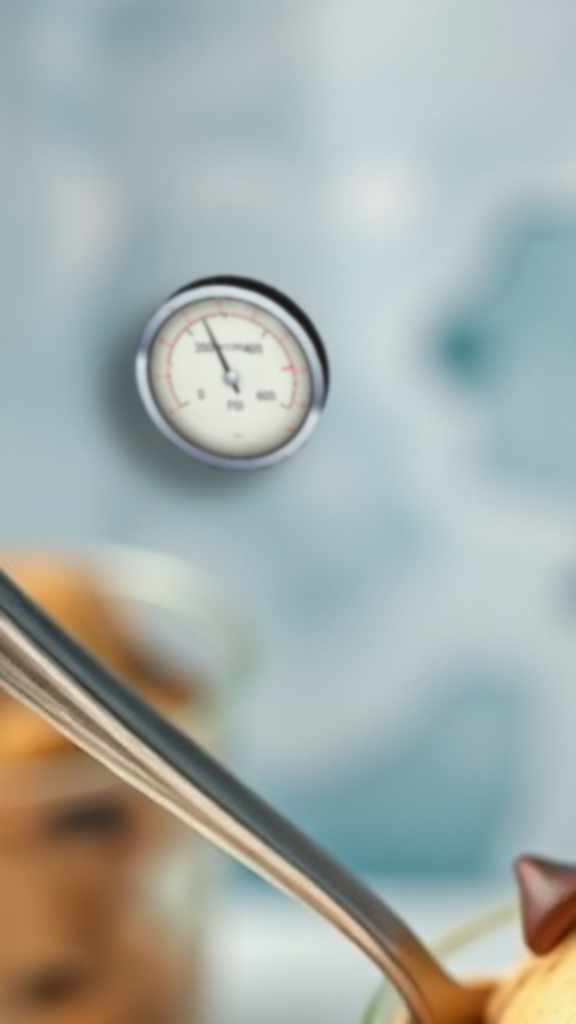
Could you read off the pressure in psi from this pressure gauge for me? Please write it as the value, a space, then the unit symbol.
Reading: 250 psi
